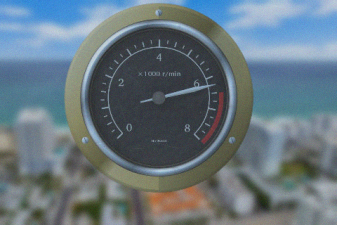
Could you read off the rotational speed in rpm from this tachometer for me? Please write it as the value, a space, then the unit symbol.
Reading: 6250 rpm
